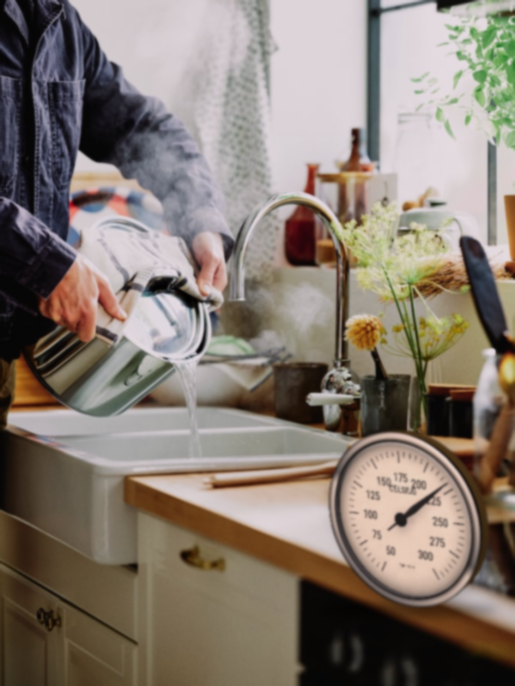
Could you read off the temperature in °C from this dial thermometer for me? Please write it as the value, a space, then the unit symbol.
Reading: 220 °C
